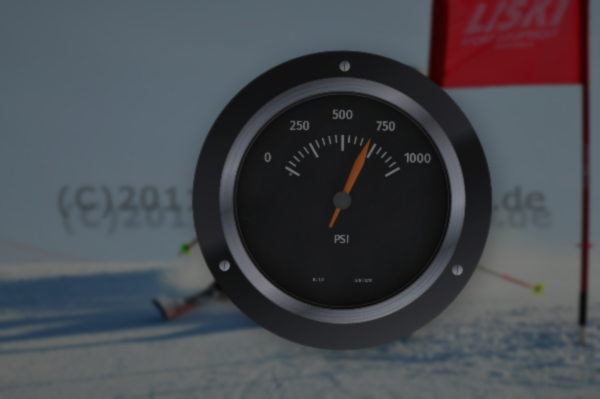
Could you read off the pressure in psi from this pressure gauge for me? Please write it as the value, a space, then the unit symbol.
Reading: 700 psi
